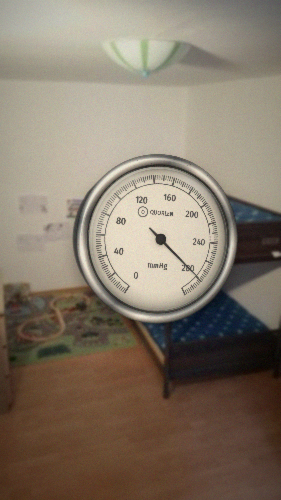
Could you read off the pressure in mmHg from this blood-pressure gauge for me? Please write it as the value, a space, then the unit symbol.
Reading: 280 mmHg
